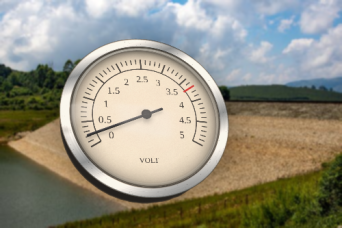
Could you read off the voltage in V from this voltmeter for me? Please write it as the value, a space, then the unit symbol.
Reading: 0.2 V
